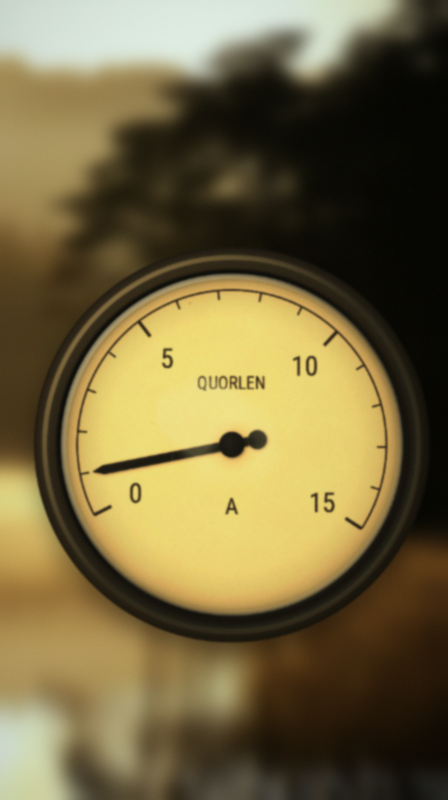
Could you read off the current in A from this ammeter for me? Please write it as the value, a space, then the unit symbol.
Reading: 1 A
